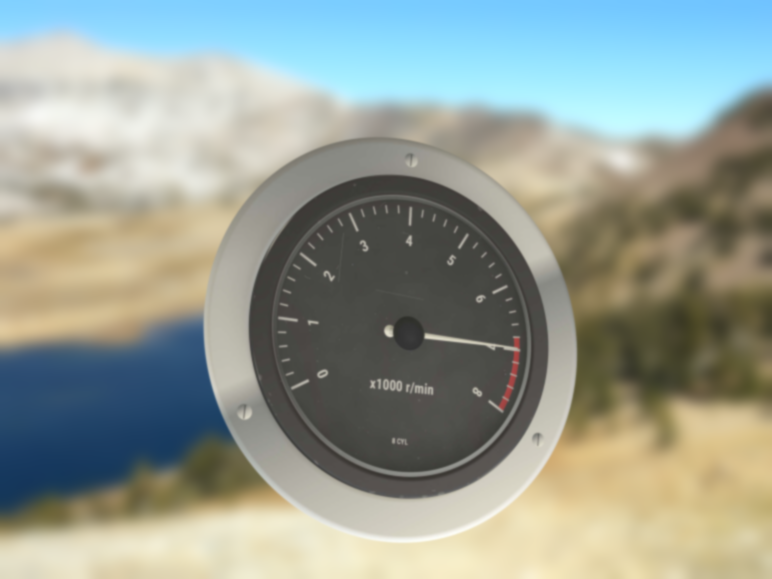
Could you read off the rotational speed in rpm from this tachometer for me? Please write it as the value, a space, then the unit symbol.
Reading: 7000 rpm
